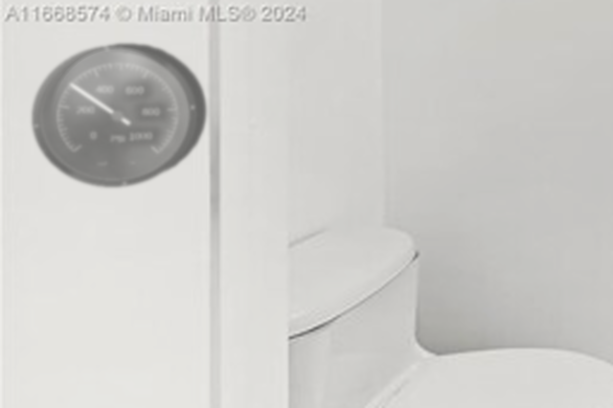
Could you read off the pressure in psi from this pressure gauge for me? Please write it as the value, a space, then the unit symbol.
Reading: 300 psi
